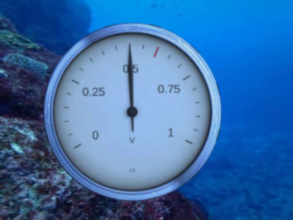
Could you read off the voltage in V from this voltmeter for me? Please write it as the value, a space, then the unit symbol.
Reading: 0.5 V
